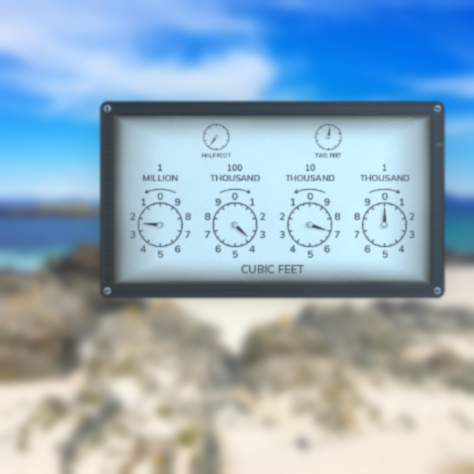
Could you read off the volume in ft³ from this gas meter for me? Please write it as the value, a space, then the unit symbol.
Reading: 237000 ft³
